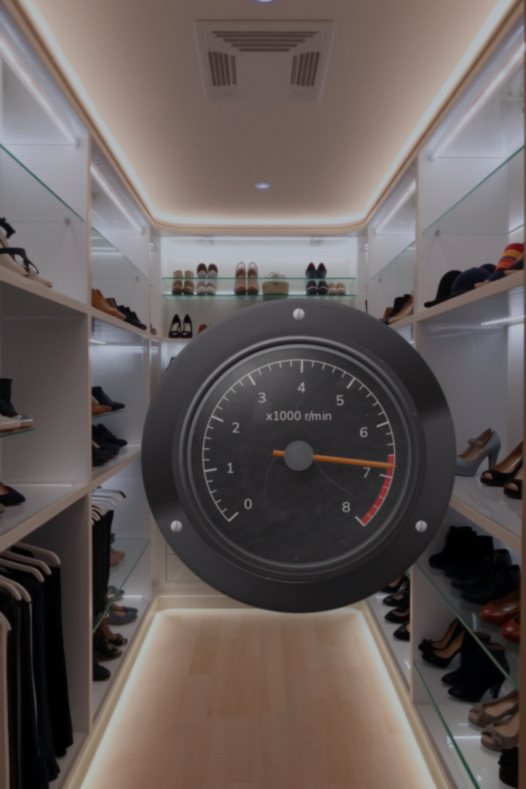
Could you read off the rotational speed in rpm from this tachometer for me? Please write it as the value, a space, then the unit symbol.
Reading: 6800 rpm
